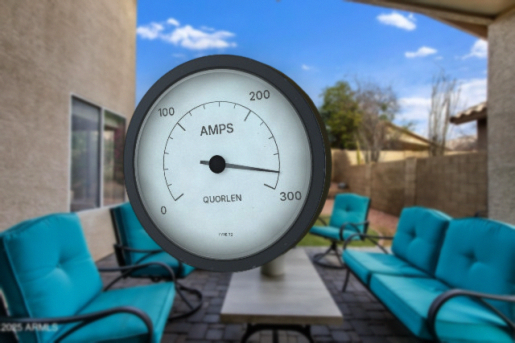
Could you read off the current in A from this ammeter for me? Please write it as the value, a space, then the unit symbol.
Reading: 280 A
